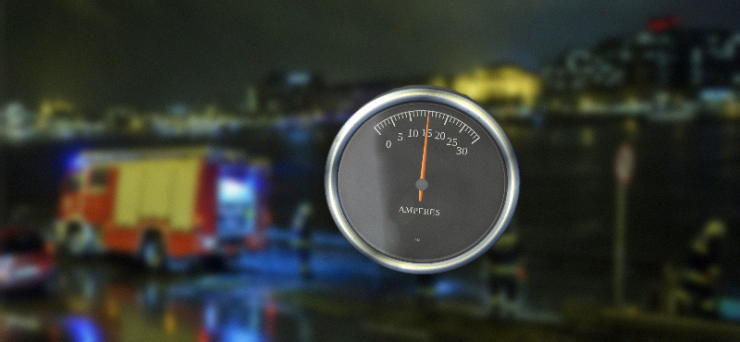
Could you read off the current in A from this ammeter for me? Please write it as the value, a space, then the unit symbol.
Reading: 15 A
